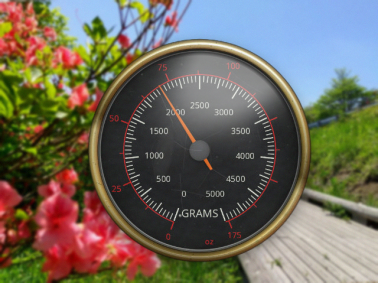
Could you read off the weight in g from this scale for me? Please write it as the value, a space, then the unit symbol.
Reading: 2000 g
